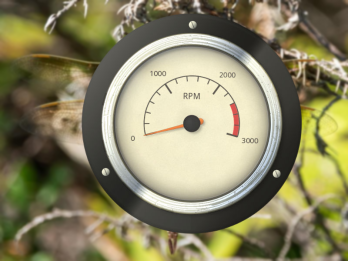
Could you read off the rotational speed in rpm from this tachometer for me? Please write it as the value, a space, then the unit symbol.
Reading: 0 rpm
